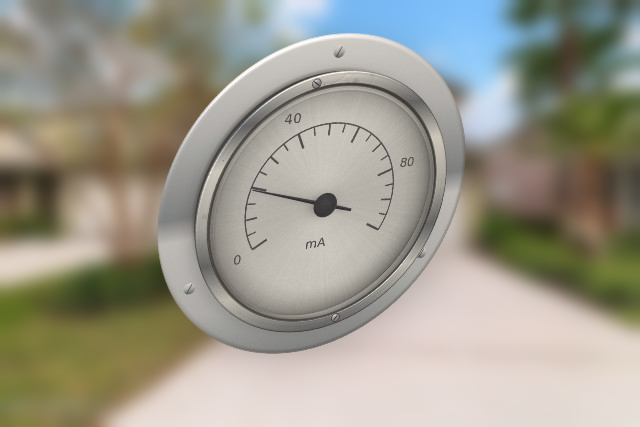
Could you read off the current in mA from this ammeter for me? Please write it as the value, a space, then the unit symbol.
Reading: 20 mA
